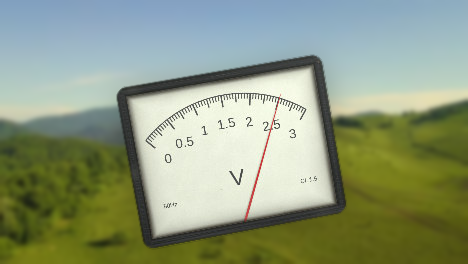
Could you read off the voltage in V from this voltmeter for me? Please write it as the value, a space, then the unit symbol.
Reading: 2.5 V
